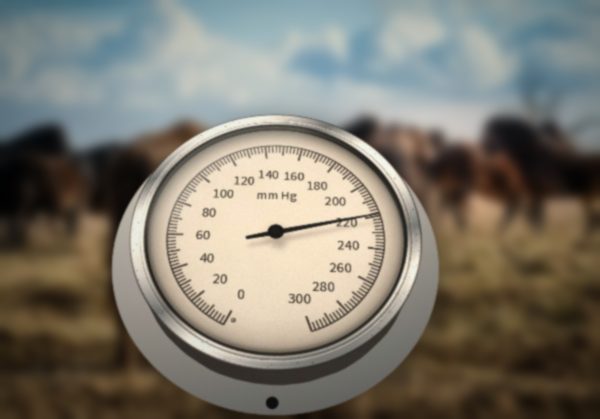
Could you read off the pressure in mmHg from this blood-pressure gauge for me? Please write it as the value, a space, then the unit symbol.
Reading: 220 mmHg
